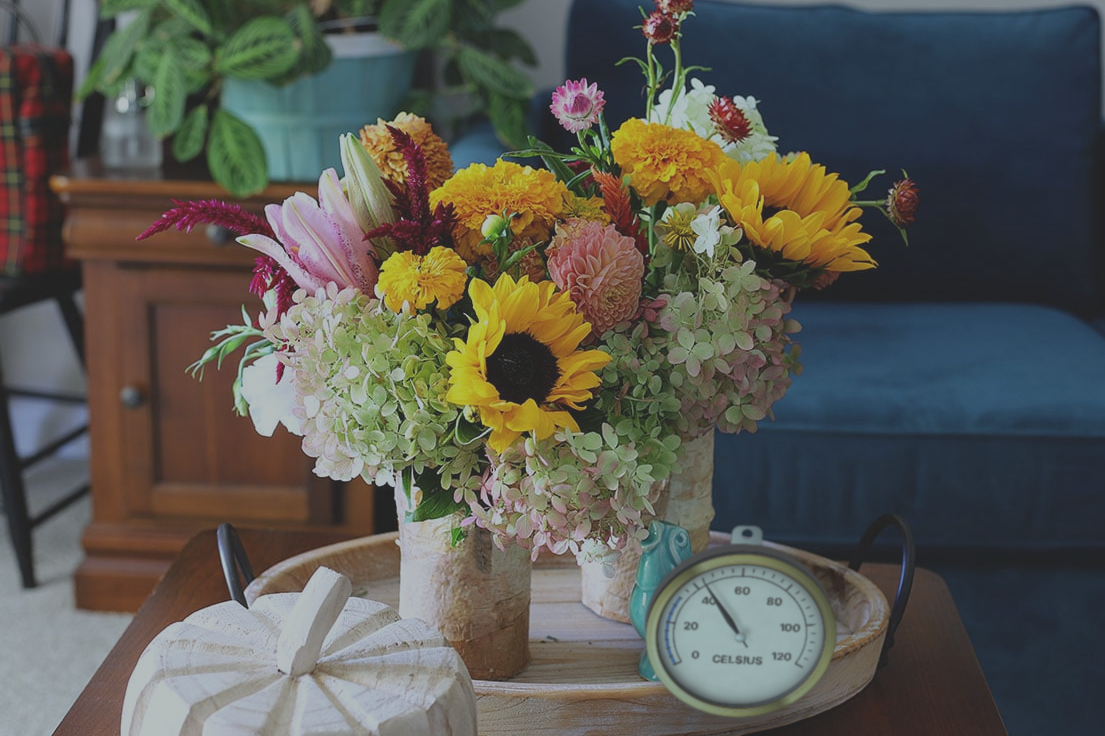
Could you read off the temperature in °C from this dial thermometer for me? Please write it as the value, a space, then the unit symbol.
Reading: 44 °C
